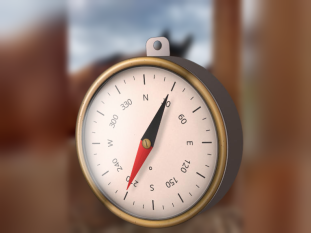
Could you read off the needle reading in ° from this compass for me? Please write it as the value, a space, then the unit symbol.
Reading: 210 °
